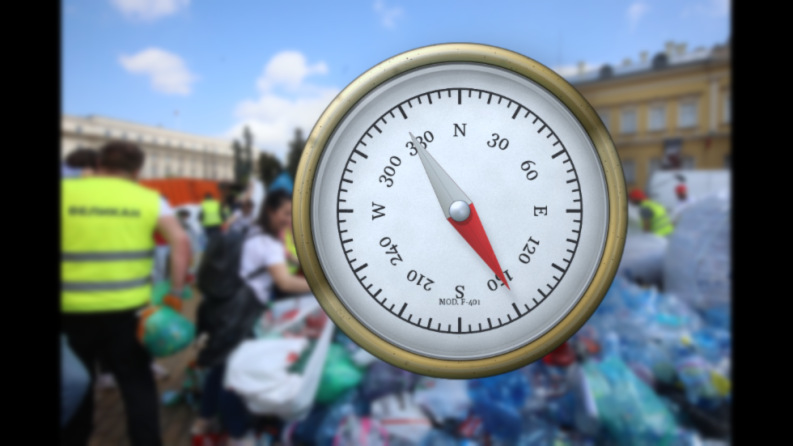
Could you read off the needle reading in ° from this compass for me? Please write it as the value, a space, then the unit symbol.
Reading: 147.5 °
